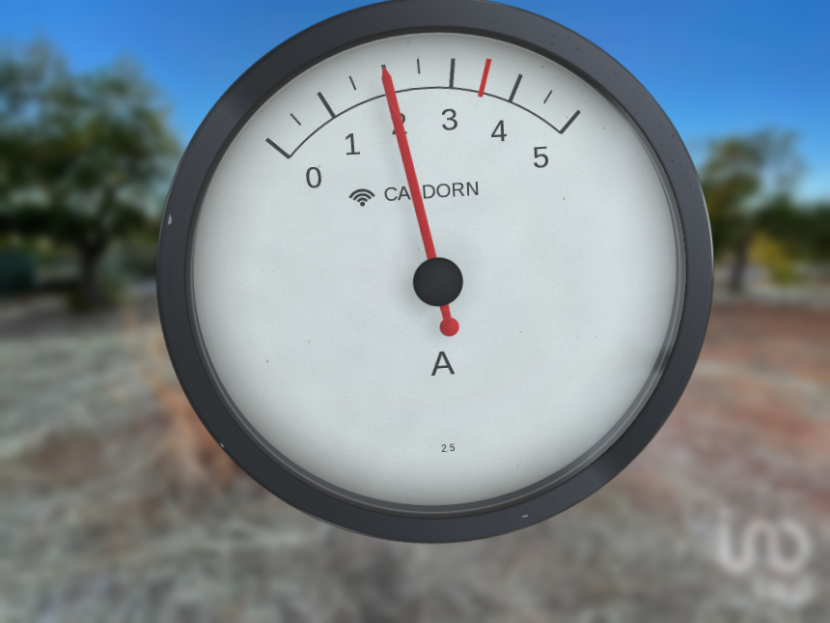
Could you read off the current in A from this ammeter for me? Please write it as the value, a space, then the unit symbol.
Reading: 2 A
